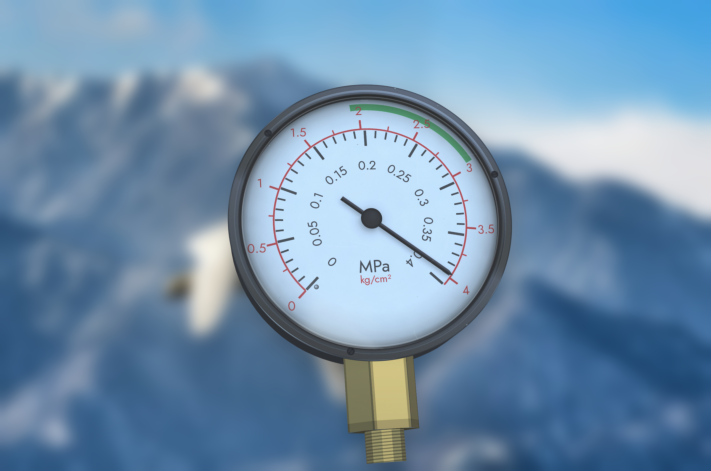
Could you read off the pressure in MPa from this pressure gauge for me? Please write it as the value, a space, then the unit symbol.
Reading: 0.39 MPa
